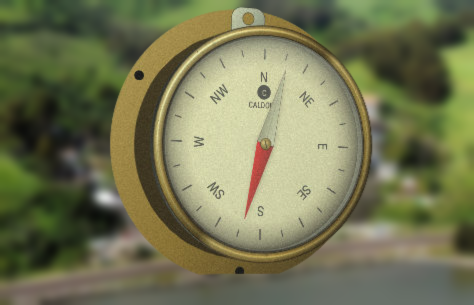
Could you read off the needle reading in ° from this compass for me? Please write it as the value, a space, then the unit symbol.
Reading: 195 °
